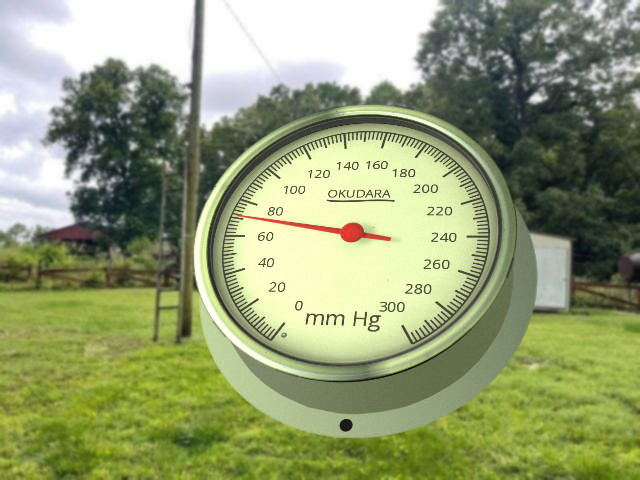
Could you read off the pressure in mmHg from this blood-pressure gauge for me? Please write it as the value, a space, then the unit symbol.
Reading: 70 mmHg
